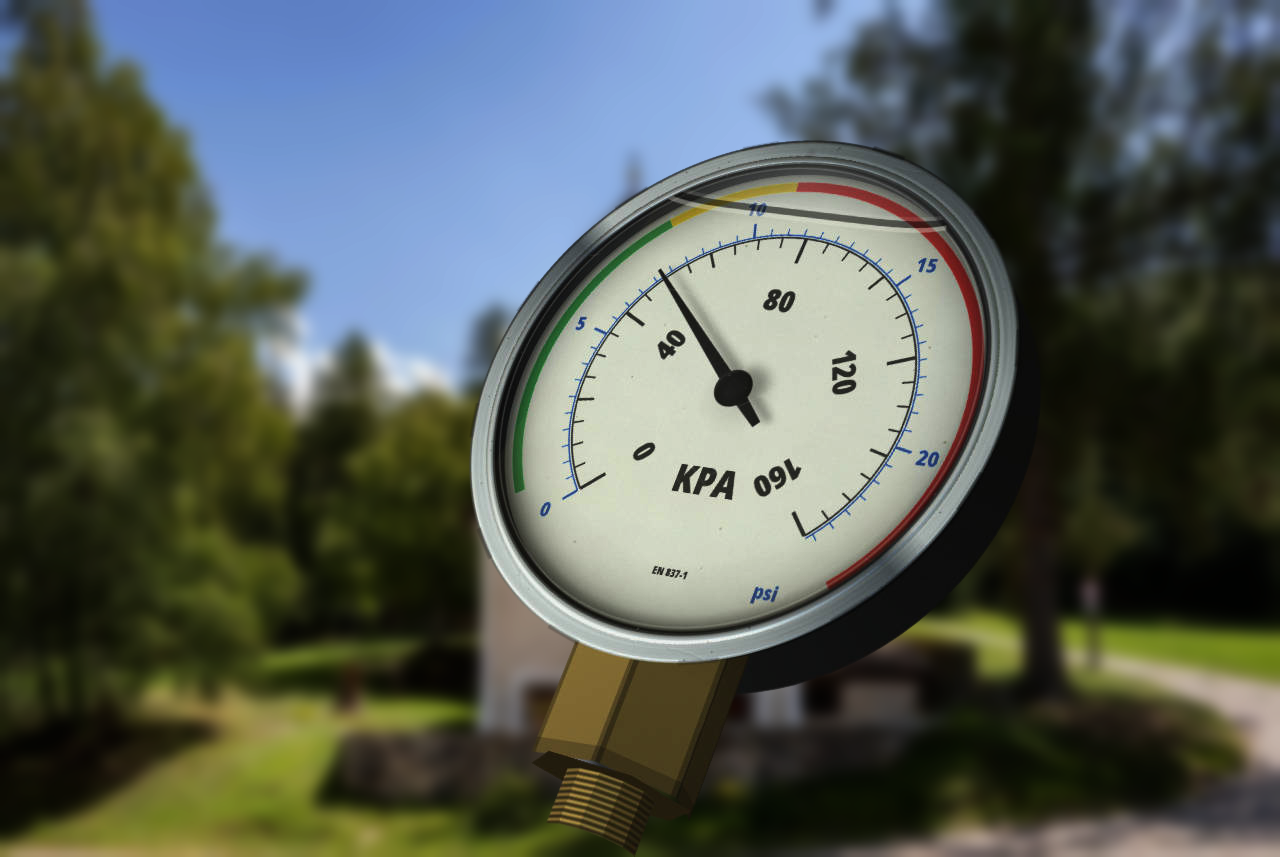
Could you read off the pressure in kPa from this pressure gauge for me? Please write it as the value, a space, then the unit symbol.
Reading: 50 kPa
